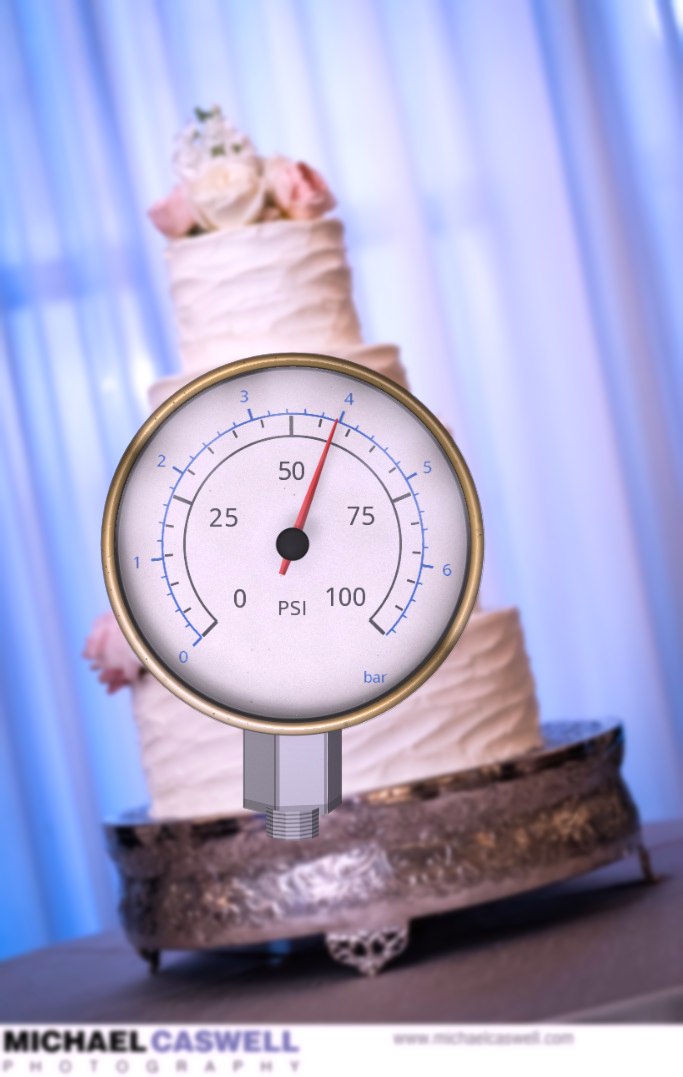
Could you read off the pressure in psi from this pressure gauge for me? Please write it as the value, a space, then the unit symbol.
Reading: 57.5 psi
